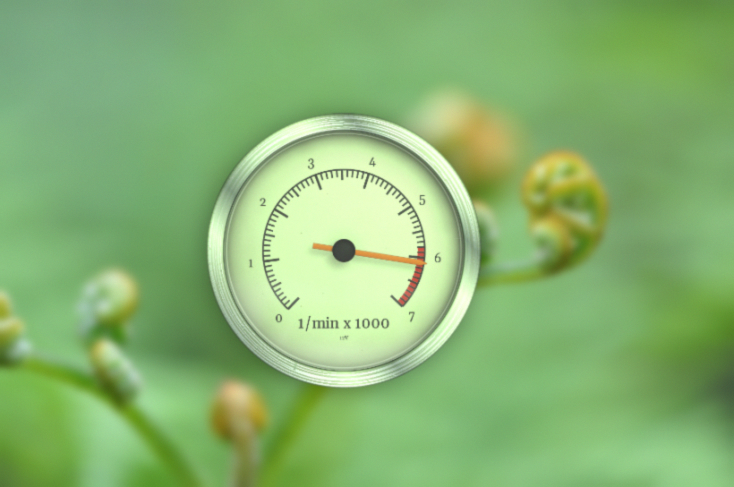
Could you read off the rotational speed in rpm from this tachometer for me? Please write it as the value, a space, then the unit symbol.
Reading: 6100 rpm
